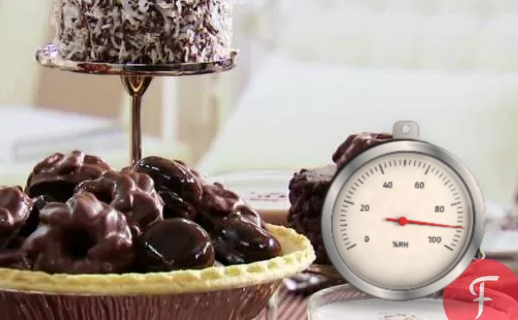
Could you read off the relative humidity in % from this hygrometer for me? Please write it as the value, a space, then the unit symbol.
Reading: 90 %
